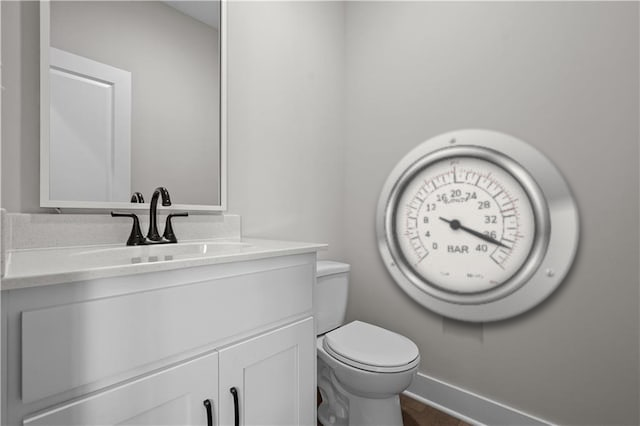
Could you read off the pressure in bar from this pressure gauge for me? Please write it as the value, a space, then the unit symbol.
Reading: 37 bar
